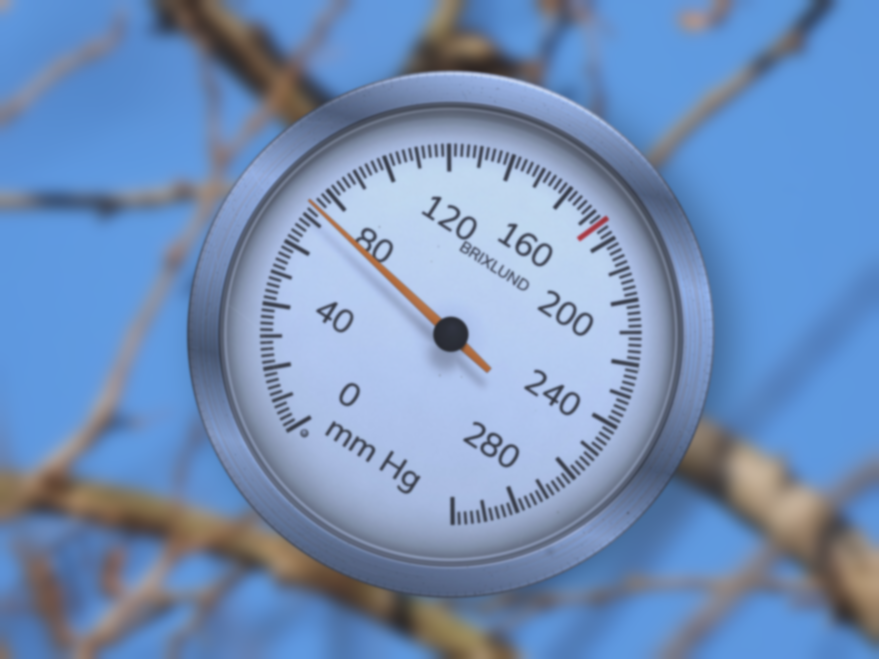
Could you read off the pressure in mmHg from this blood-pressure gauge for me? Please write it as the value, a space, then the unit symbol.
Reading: 74 mmHg
